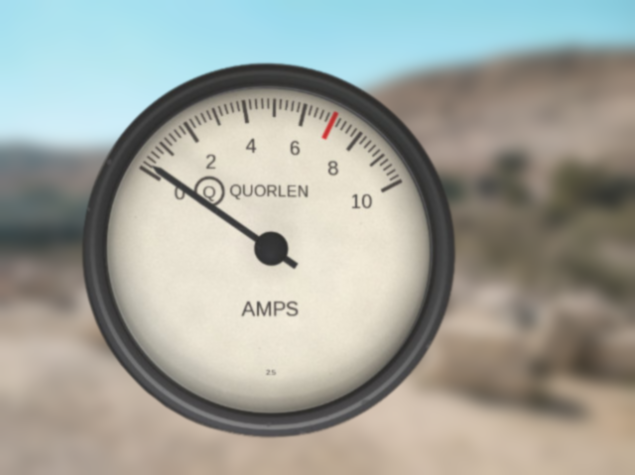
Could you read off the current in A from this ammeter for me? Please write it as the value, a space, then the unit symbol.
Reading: 0.2 A
